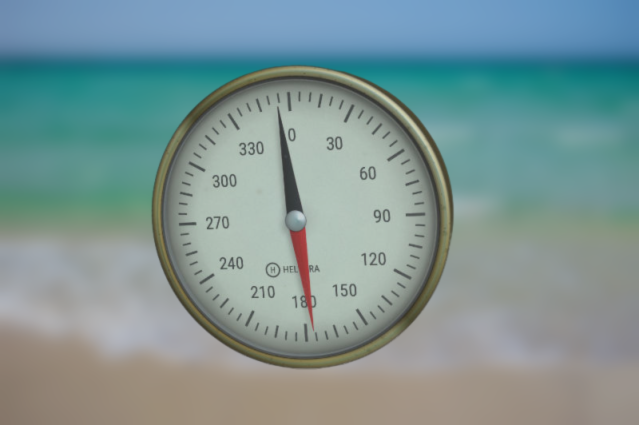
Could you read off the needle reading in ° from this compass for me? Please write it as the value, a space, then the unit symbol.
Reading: 175 °
